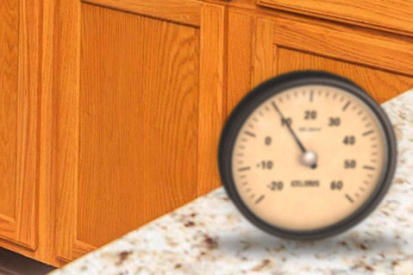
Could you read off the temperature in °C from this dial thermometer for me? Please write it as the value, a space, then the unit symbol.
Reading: 10 °C
